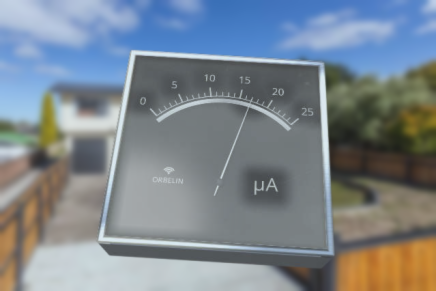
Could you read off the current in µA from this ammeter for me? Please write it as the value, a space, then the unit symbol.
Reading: 17 µA
